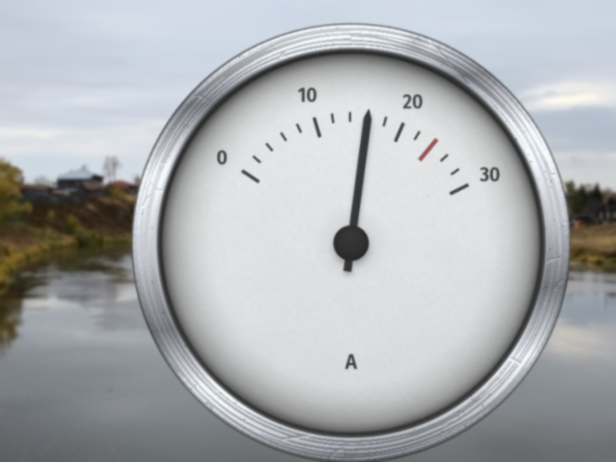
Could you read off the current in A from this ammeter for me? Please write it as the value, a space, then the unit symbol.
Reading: 16 A
